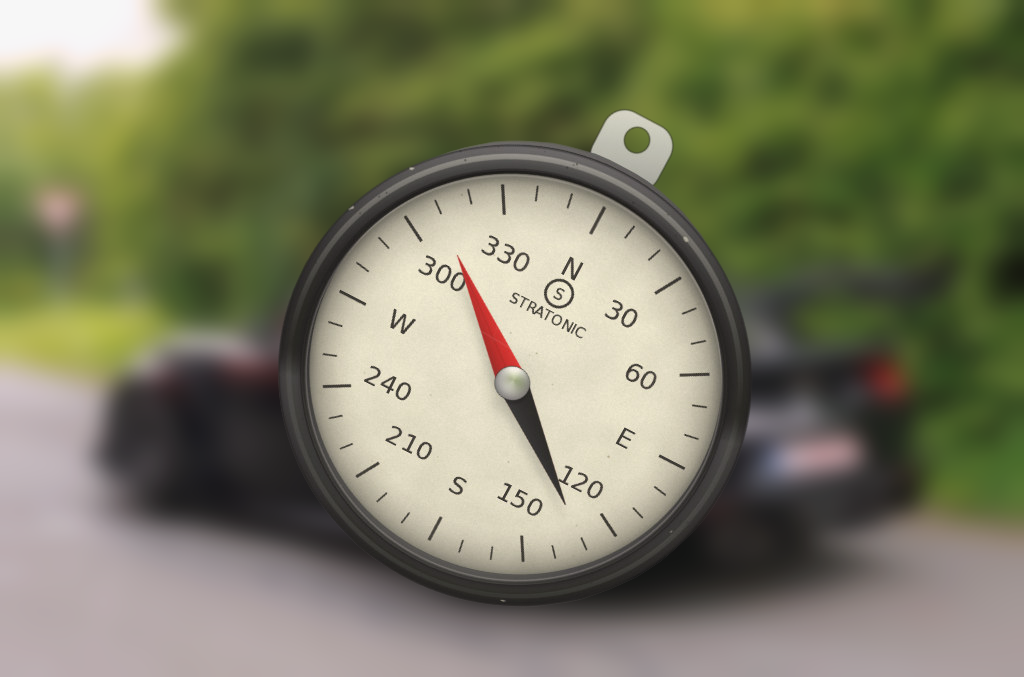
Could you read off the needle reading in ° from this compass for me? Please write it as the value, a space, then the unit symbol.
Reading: 310 °
